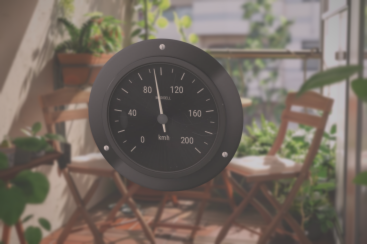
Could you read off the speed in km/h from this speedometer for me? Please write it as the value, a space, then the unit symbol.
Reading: 95 km/h
